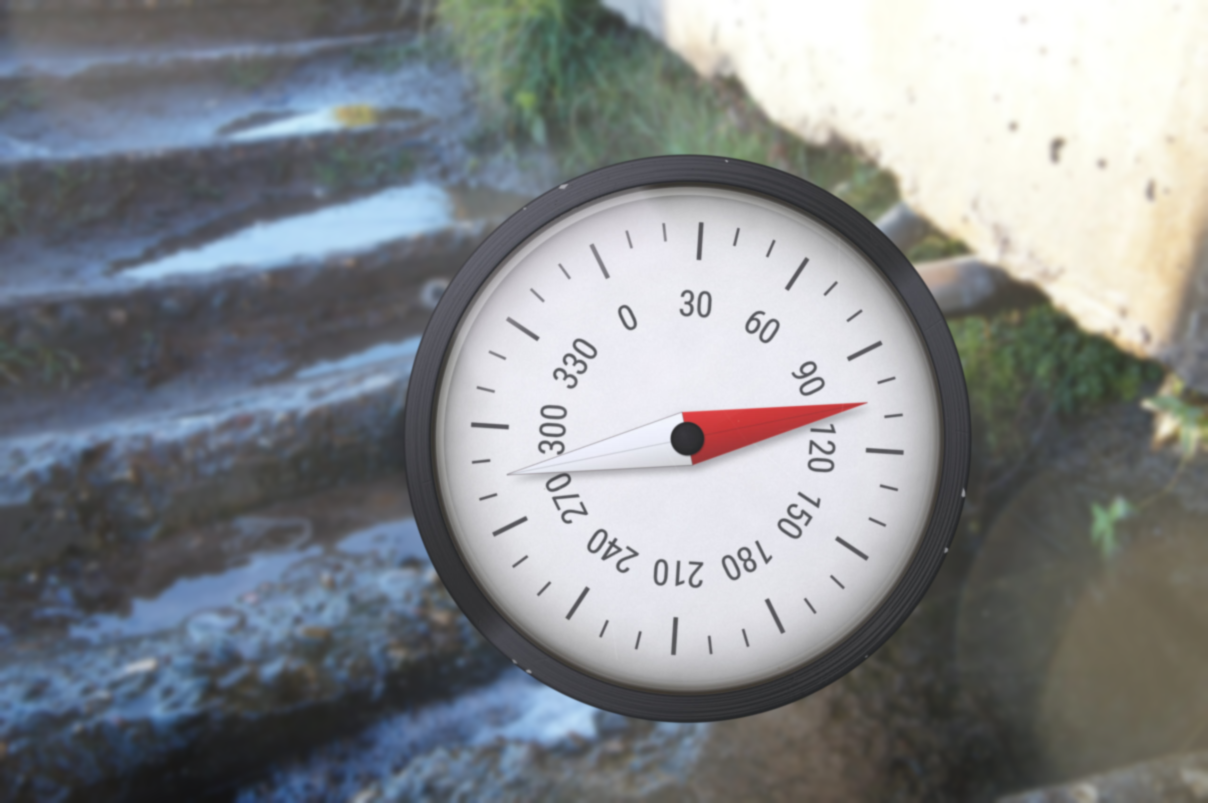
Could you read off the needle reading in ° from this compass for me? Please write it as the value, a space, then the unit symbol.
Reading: 105 °
